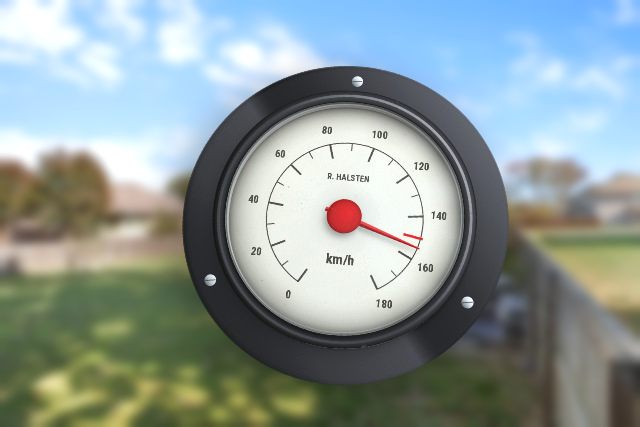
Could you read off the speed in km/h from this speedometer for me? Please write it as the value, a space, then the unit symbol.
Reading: 155 km/h
